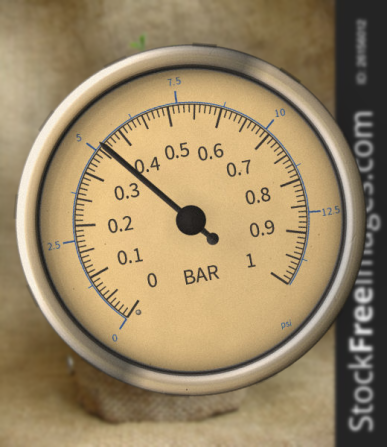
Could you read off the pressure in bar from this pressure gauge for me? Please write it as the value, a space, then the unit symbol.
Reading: 0.36 bar
